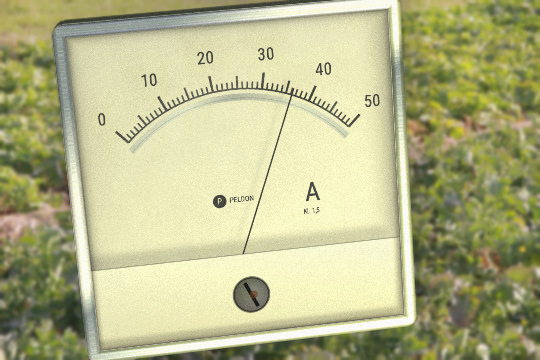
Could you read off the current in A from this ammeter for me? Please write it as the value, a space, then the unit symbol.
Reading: 36 A
